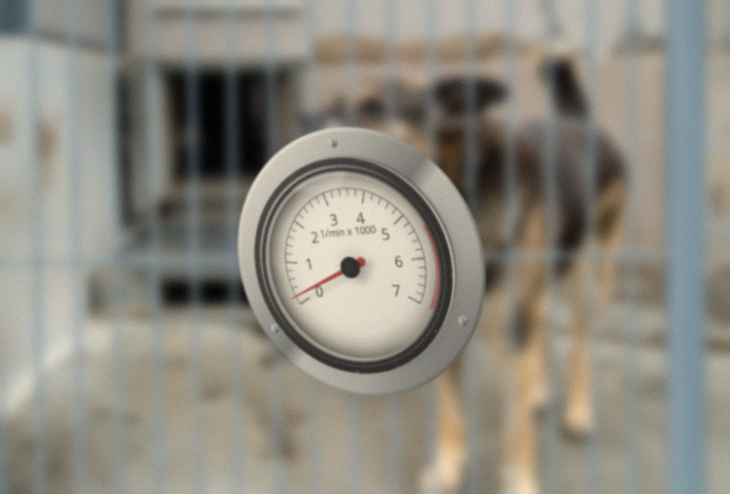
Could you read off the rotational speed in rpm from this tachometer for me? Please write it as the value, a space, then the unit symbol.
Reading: 200 rpm
